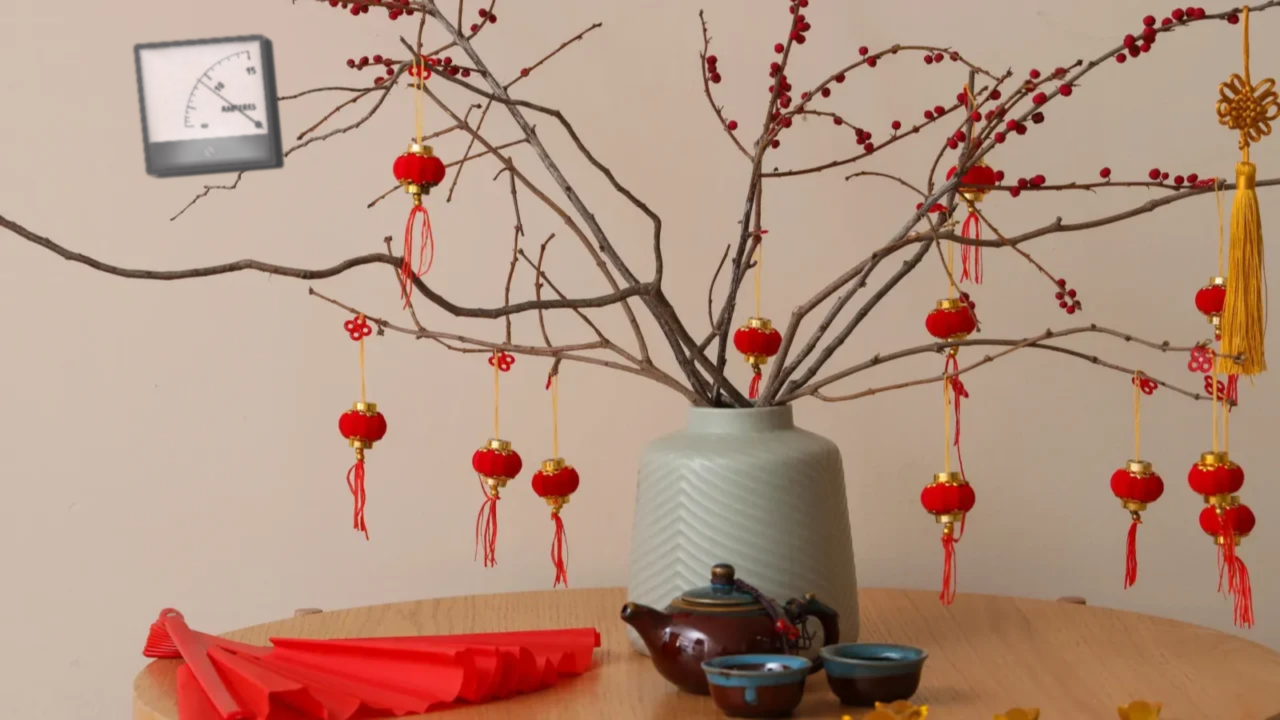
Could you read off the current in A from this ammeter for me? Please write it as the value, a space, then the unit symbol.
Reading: 9 A
